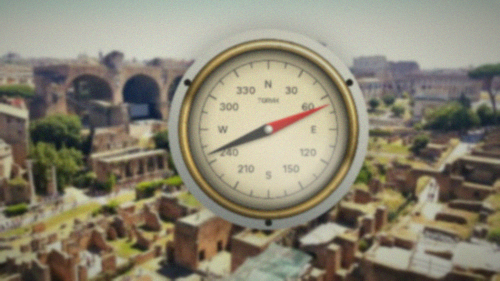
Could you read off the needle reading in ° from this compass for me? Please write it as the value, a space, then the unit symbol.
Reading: 67.5 °
